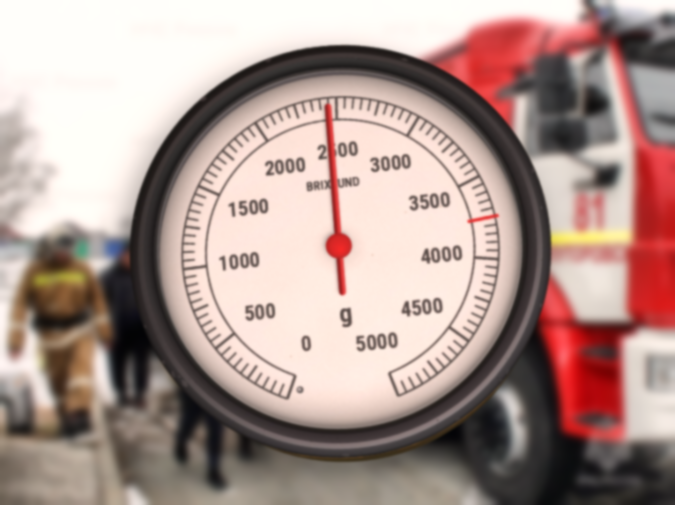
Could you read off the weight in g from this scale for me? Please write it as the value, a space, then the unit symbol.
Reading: 2450 g
